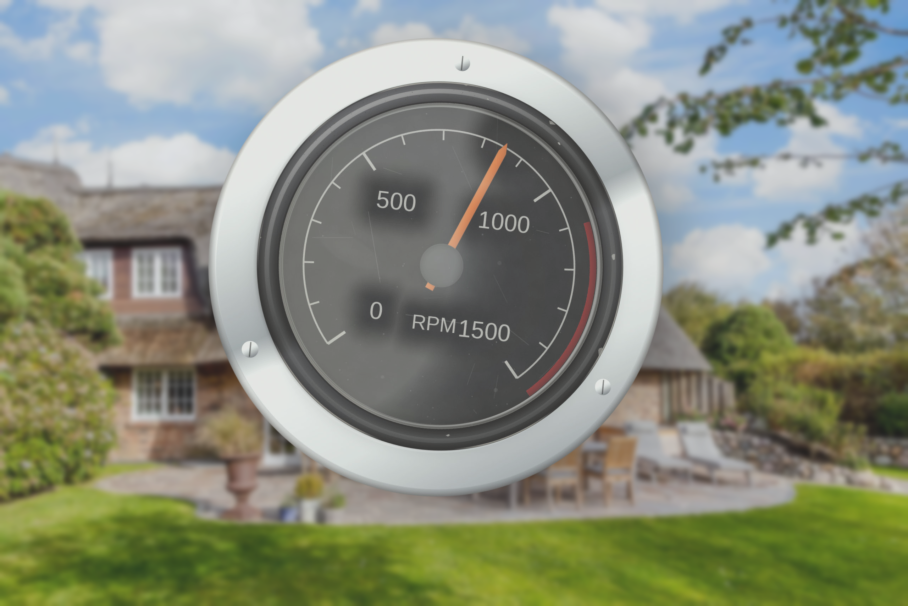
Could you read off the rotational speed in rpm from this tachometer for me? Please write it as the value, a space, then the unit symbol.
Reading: 850 rpm
